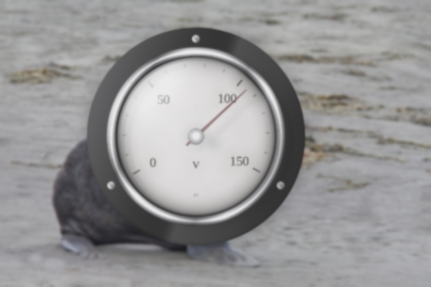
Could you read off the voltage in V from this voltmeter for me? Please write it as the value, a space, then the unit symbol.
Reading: 105 V
